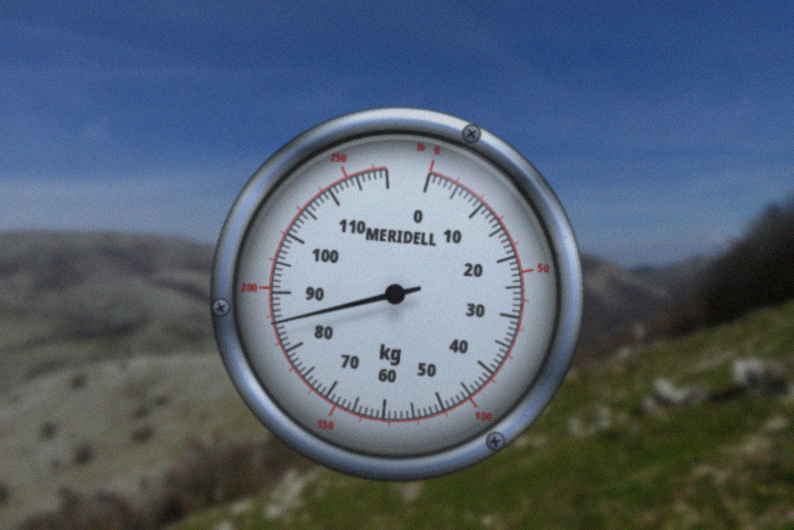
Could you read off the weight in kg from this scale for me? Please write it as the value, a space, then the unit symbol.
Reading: 85 kg
